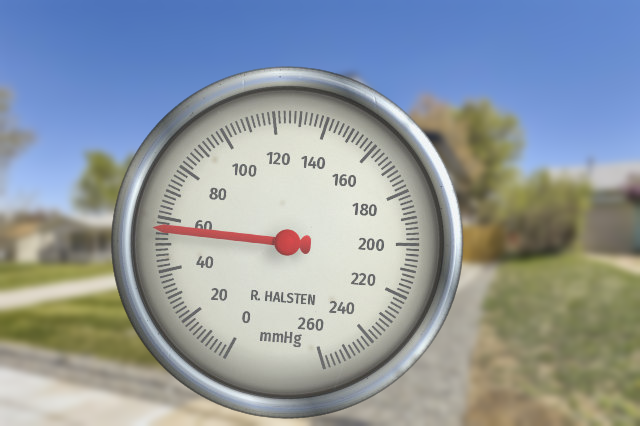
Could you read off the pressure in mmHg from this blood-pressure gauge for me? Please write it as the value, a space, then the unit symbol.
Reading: 56 mmHg
